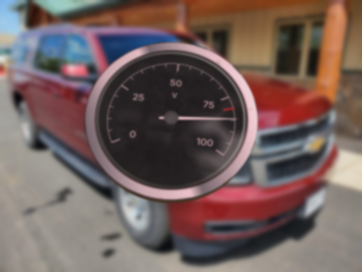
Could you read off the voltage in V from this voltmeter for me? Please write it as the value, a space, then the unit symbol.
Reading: 85 V
